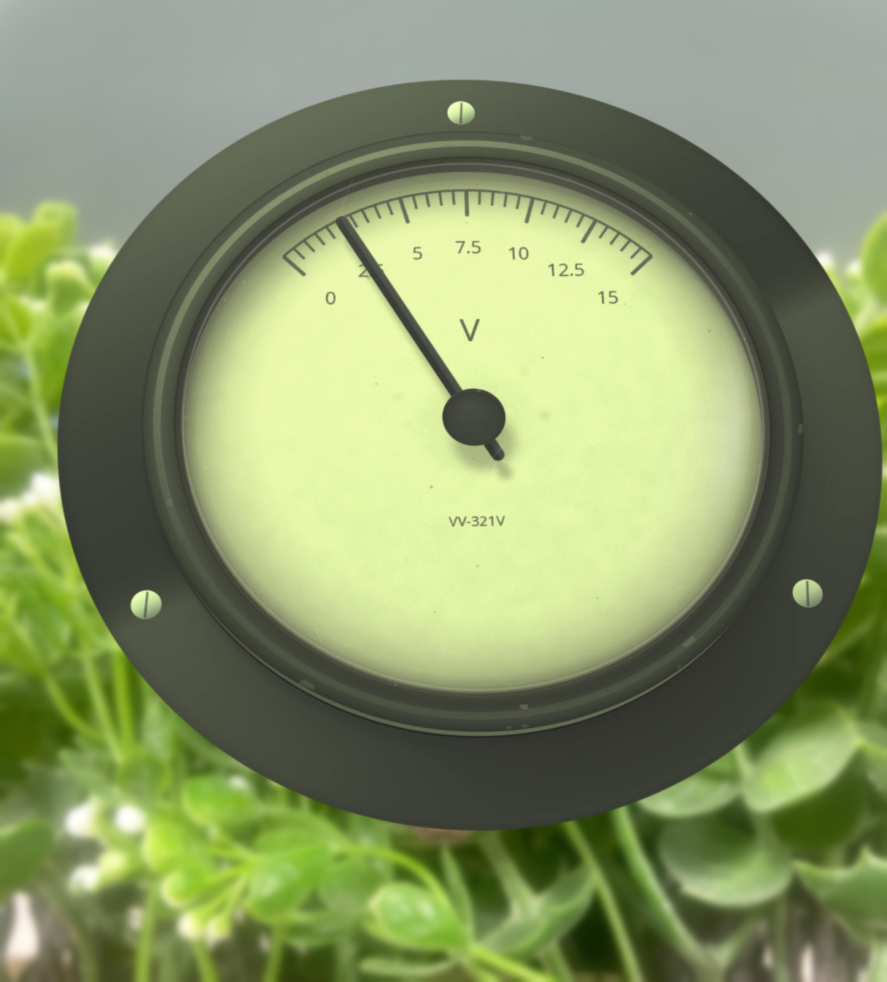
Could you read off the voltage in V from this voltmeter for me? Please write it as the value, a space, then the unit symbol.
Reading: 2.5 V
